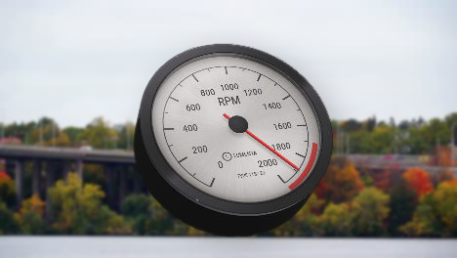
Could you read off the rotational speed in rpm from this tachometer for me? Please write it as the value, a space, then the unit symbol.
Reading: 1900 rpm
